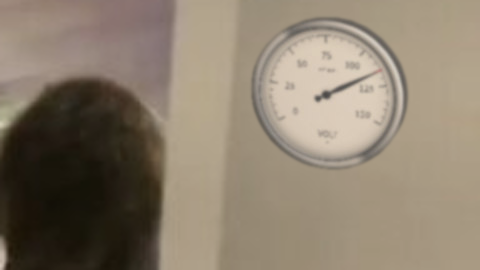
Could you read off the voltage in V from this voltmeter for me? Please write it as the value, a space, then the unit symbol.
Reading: 115 V
